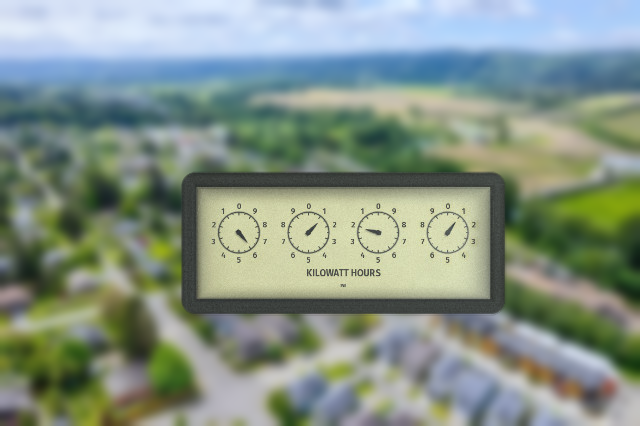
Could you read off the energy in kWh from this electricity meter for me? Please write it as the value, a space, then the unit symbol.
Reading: 6121 kWh
